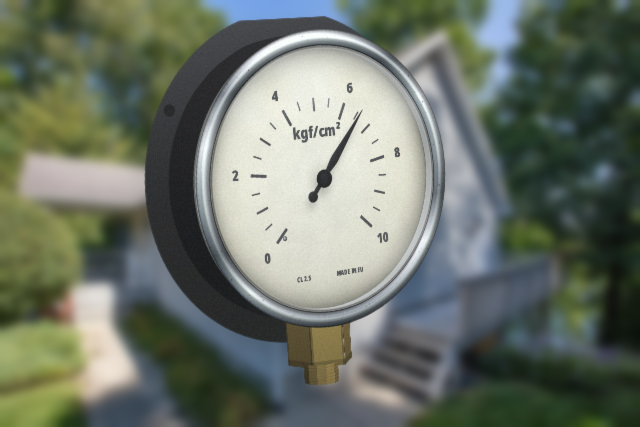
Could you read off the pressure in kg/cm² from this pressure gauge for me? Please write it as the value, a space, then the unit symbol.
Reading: 6.5 kg/cm²
